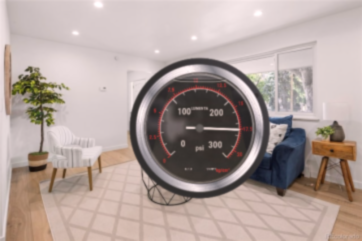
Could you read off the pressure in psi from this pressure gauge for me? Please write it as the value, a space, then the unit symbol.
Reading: 250 psi
